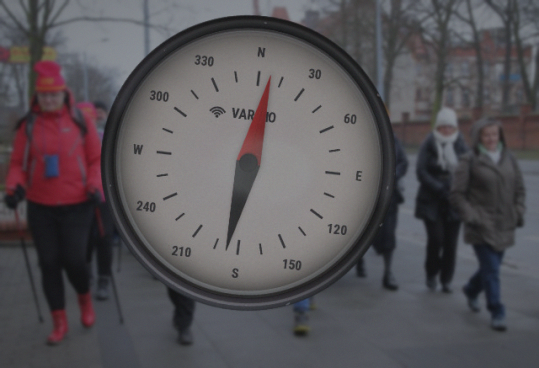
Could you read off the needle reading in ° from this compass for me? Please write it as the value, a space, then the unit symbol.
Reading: 7.5 °
